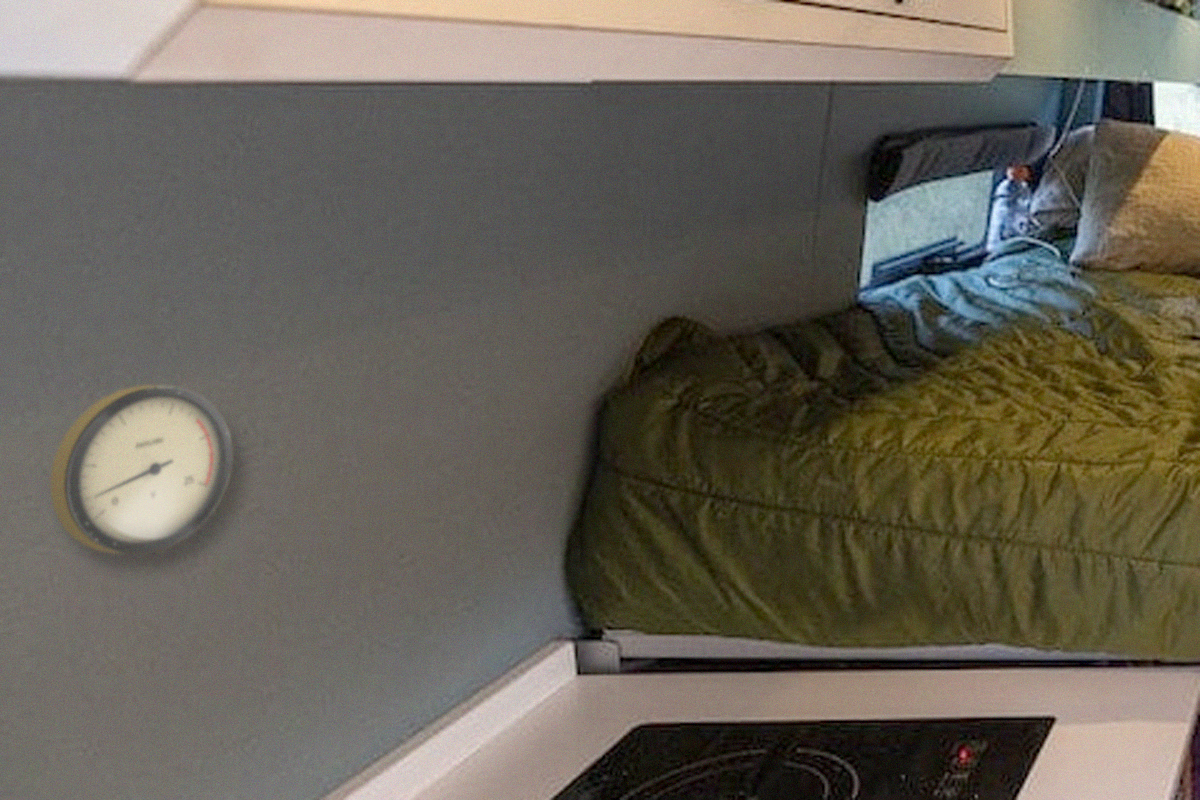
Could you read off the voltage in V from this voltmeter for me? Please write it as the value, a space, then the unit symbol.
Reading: 2 V
